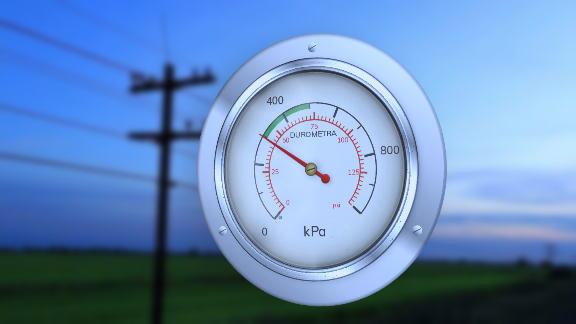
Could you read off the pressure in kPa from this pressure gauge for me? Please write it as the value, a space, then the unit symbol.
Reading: 300 kPa
